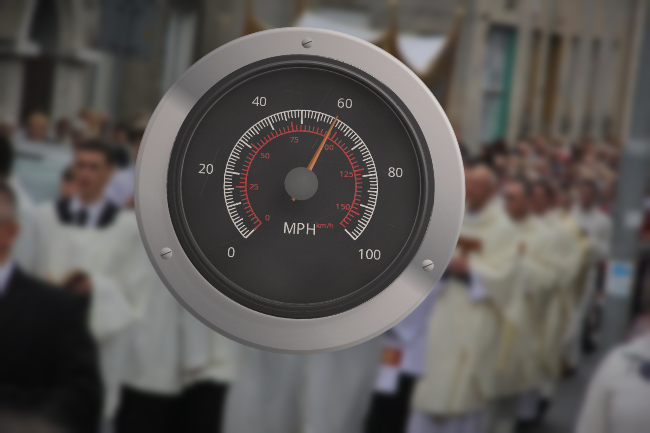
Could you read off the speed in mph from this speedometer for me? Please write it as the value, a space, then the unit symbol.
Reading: 60 mph
